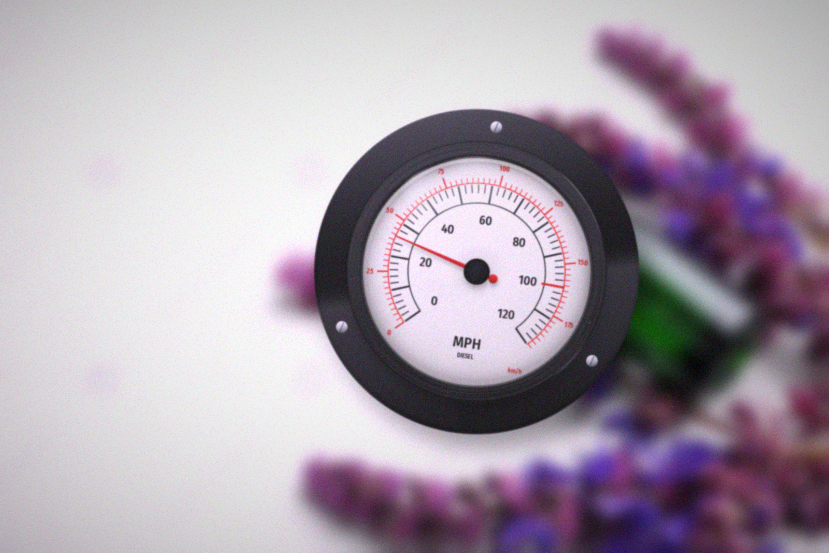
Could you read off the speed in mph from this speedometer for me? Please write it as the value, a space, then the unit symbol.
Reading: 26 mph
